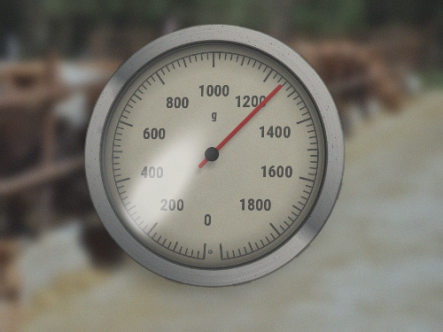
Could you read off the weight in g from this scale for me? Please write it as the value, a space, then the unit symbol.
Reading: 1260 g
